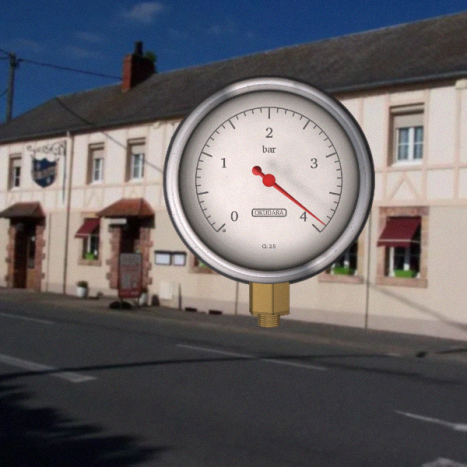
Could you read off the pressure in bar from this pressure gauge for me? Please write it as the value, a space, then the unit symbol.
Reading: 3.9 bar
